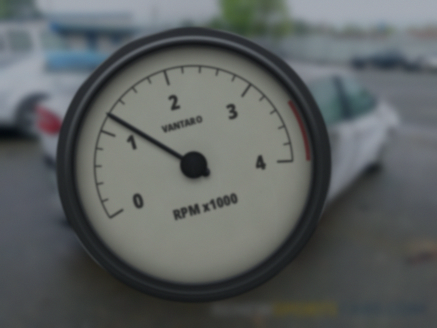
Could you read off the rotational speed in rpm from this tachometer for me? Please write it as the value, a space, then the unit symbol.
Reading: 1200 rpm
